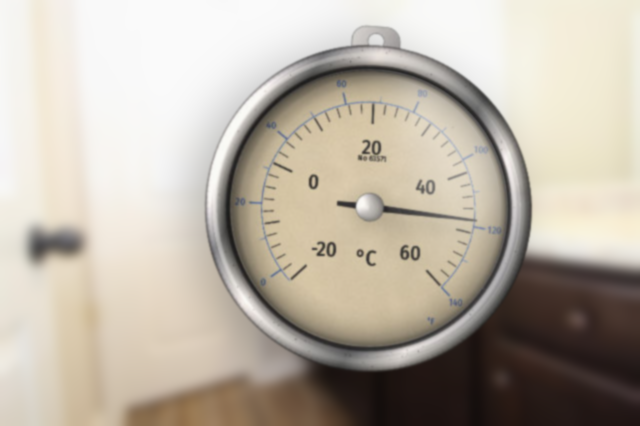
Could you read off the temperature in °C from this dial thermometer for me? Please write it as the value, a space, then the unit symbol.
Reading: 48 °C
